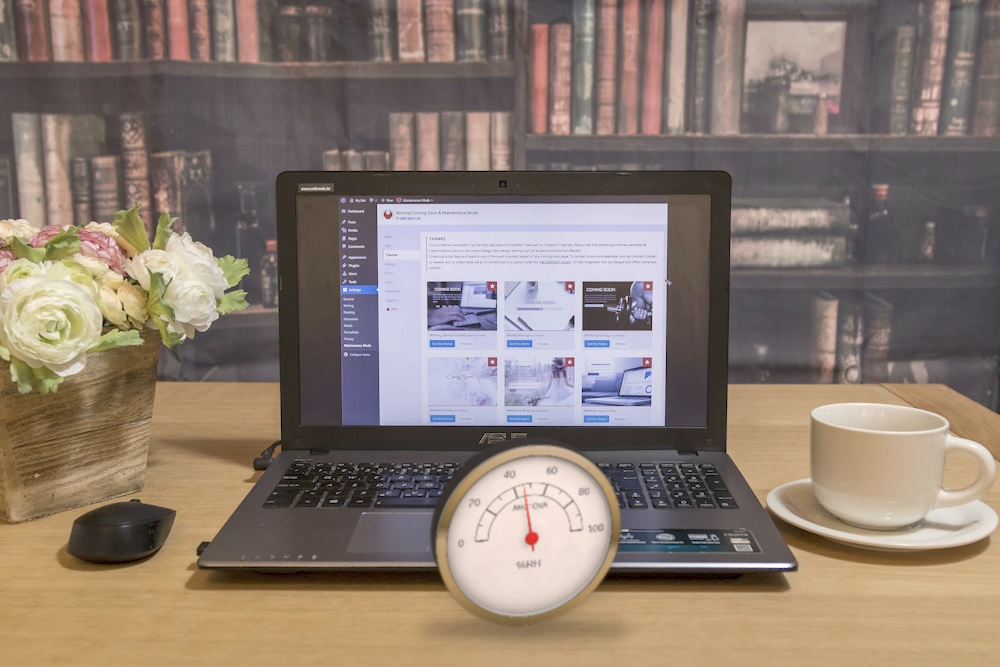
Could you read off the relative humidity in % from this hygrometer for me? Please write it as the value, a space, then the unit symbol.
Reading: 45 %
